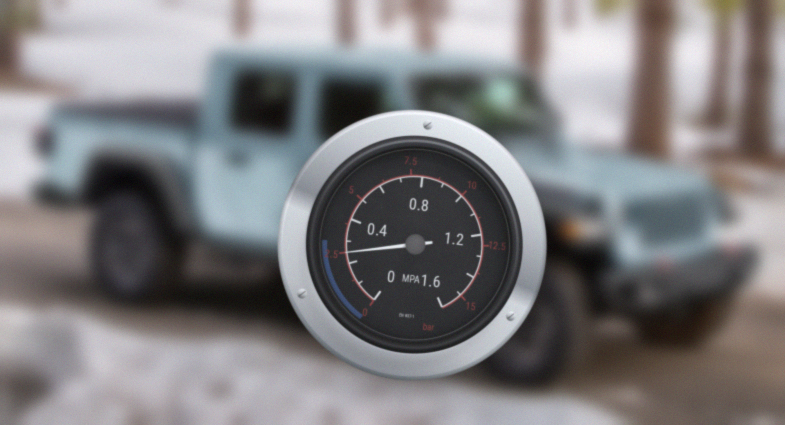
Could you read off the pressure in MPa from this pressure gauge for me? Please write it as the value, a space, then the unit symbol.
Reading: 0.25 MPa
